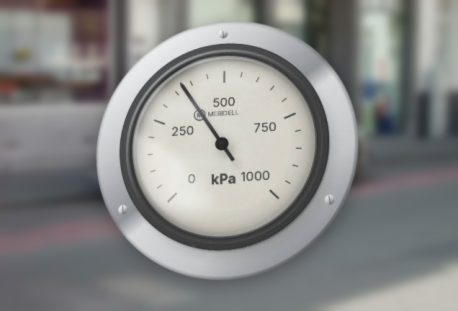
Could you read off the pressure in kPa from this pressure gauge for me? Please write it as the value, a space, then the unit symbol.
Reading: 375 kPa
